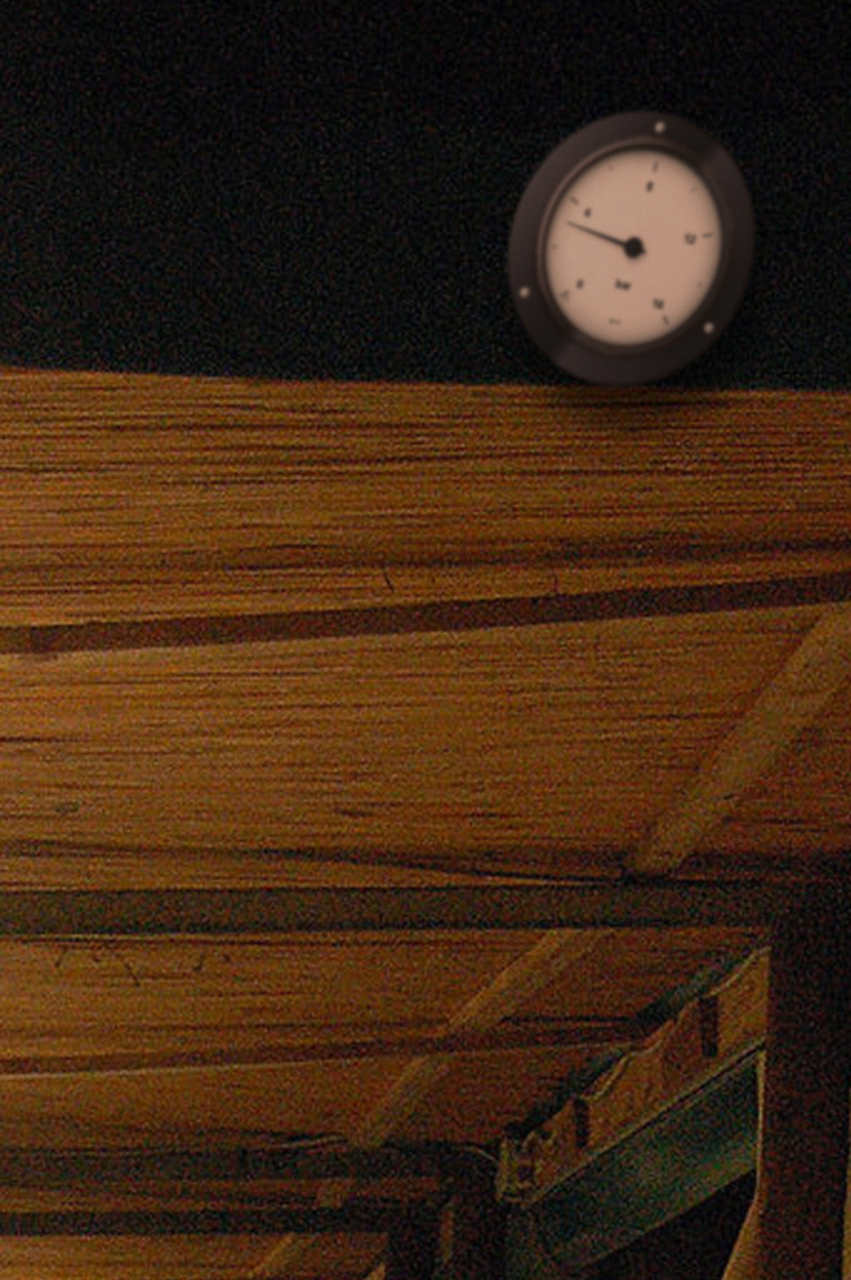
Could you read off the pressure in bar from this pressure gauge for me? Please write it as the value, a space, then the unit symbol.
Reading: 3 bar
